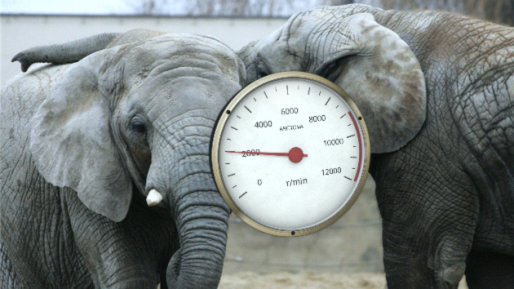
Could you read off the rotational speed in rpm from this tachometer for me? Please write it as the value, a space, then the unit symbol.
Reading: 2000 rpm
